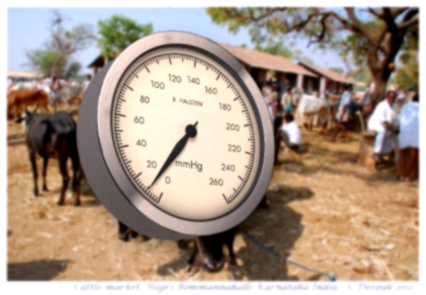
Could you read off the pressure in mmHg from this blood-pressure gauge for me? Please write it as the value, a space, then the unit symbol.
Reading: 10 mmHg
